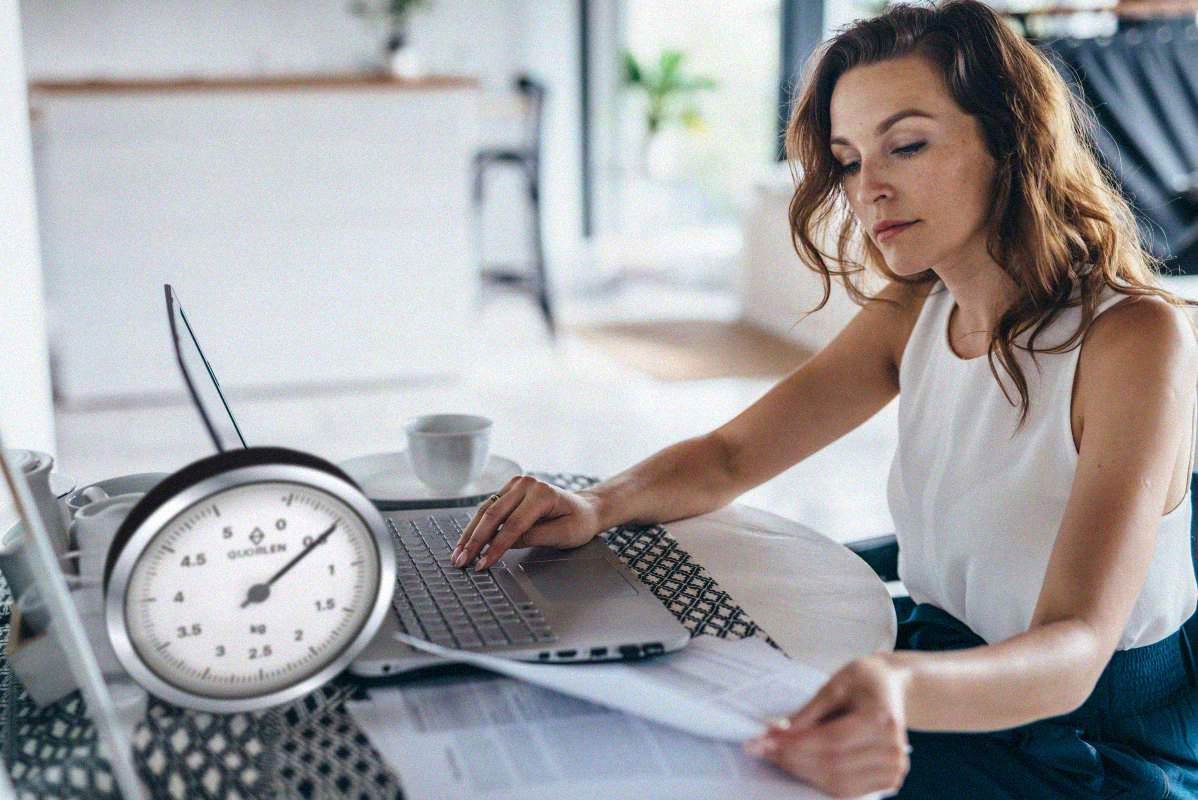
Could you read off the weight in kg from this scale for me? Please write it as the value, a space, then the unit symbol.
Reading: 0.5 kg
